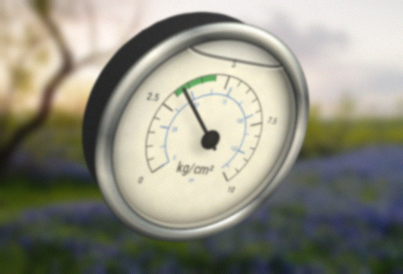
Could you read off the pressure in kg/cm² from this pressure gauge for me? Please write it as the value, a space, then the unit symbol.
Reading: 3.25 kg/cm²
